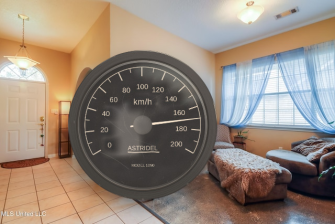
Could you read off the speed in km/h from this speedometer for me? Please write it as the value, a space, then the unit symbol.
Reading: 170 km/h
